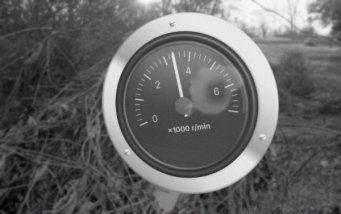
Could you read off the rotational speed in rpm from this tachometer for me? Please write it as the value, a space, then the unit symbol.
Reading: 3400 rpm
